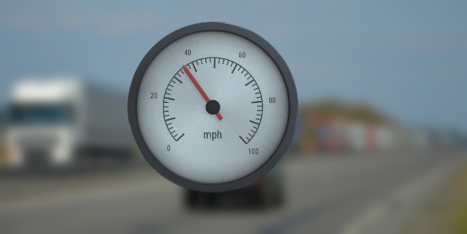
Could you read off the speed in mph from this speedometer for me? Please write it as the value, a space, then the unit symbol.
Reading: 36 mph
